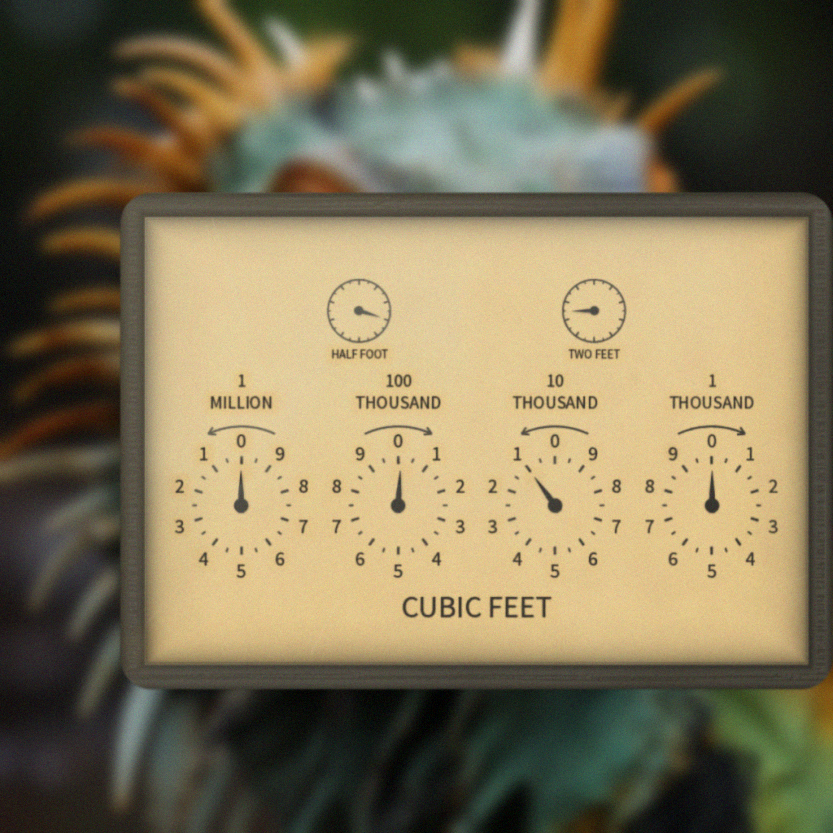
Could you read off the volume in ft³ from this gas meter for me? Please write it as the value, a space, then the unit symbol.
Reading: 1000 ft³
